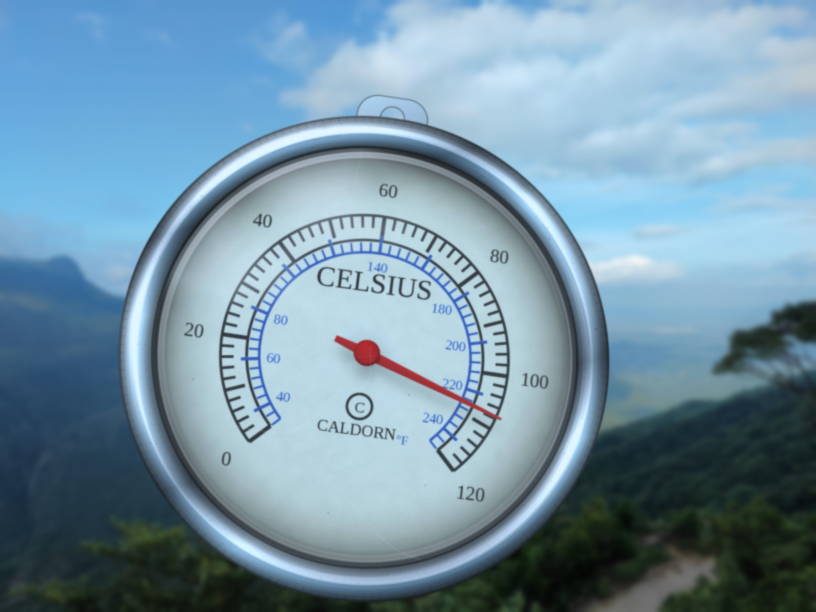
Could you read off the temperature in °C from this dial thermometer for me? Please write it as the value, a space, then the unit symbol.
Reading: 108 °C
